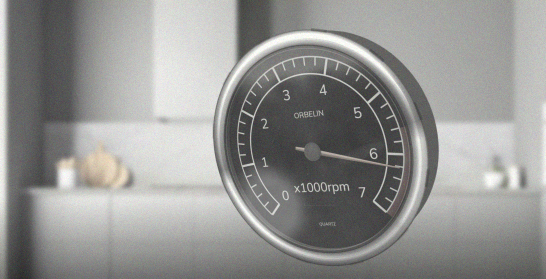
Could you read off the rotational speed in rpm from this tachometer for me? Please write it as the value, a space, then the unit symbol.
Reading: 6200 rpm
